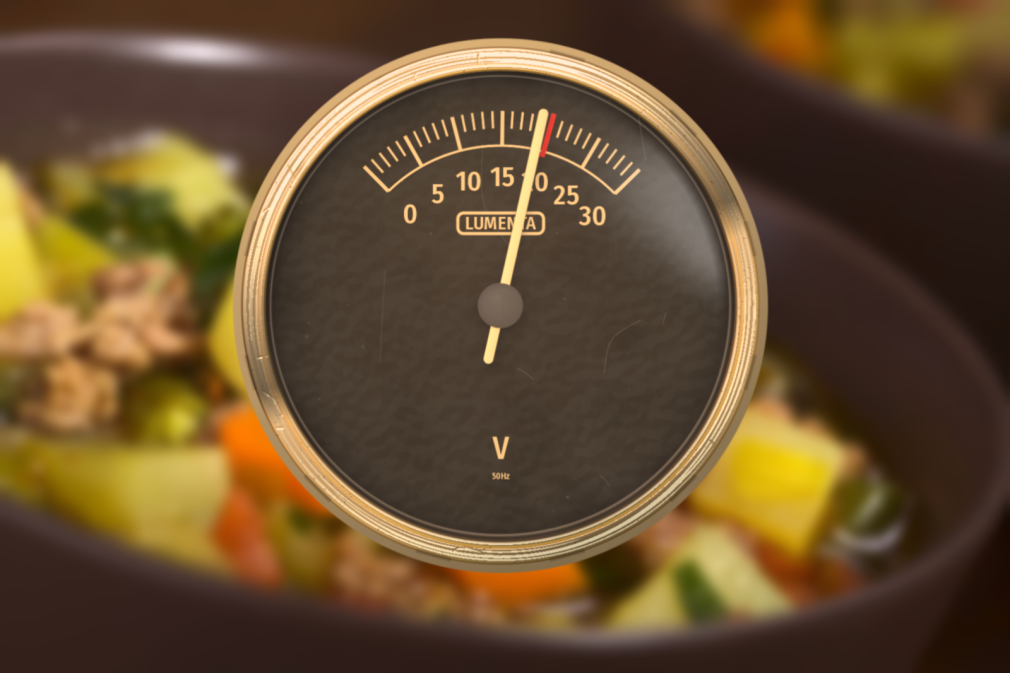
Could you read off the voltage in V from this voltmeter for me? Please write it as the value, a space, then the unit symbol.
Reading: 19 V
